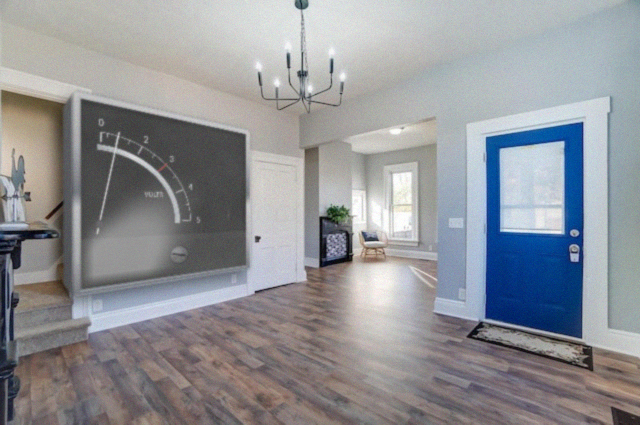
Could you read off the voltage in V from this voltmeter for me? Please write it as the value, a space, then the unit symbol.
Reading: 1 V
